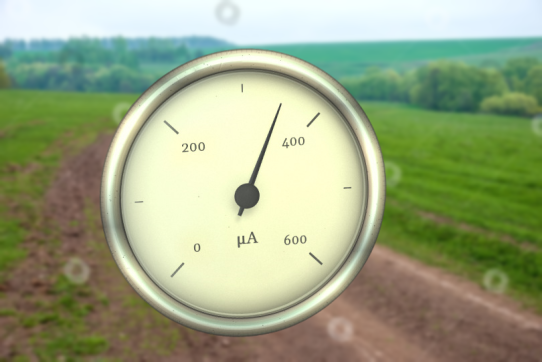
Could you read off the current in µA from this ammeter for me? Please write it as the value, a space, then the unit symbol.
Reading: 350 µA
